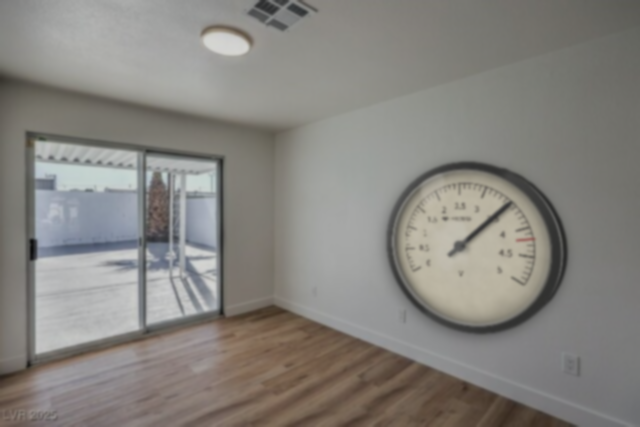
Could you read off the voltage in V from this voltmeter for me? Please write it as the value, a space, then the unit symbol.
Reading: 3.5 V
